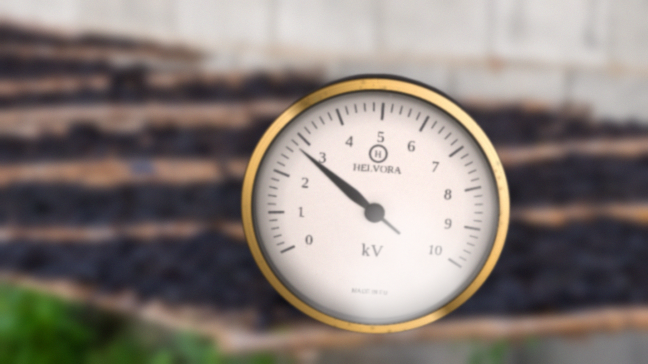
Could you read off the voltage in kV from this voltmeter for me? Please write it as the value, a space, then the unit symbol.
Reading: 2.8 kV
